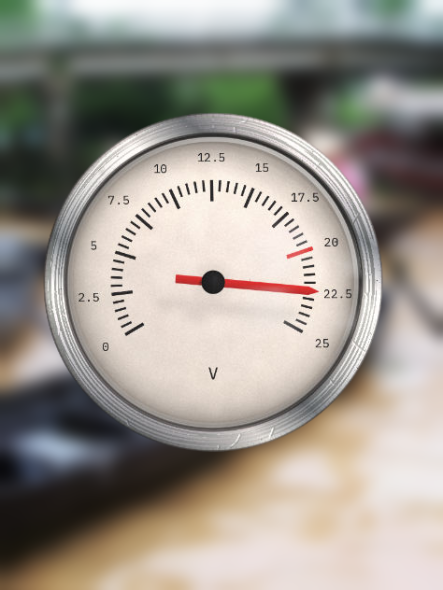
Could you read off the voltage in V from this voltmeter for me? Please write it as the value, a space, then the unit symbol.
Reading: 22.5 V
